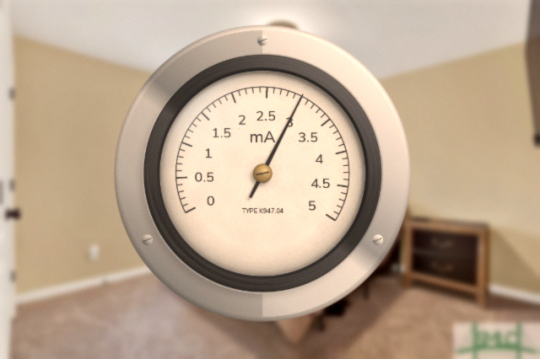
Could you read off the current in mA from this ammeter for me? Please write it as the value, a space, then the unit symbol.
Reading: 3 mA
